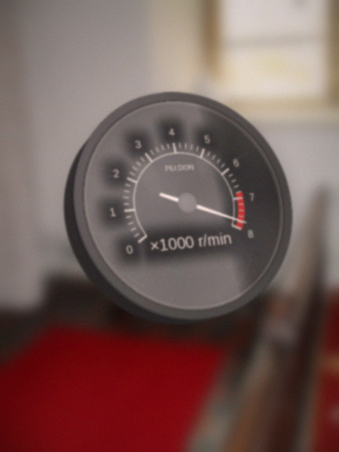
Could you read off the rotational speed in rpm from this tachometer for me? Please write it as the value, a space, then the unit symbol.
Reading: 7800 rpm
